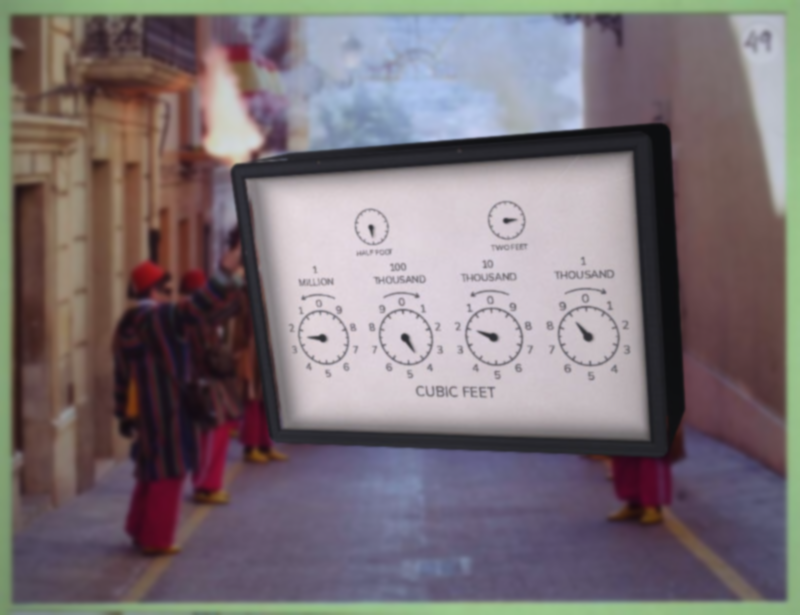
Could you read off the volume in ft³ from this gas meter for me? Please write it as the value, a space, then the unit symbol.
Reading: 241900 ft³
